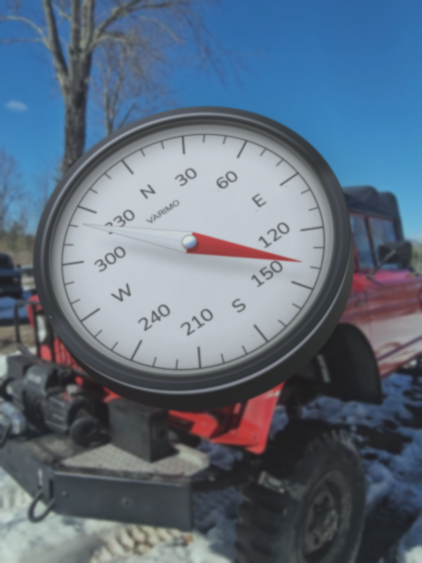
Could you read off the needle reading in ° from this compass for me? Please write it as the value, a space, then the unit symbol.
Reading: 140 °
